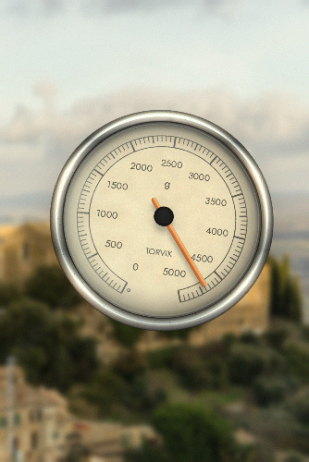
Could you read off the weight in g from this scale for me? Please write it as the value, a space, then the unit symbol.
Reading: 4700 g
